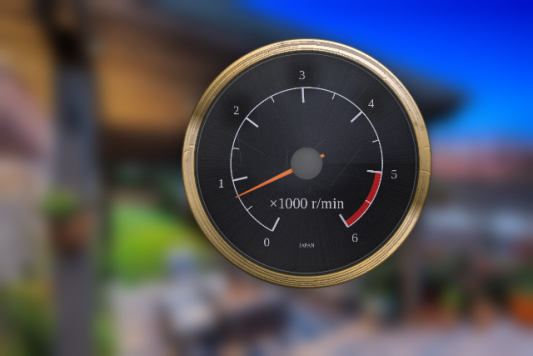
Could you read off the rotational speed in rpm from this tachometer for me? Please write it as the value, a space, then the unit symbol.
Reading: 750 rpm
